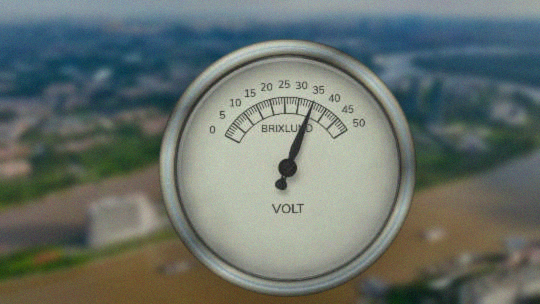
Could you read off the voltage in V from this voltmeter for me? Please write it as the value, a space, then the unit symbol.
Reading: 35 V
